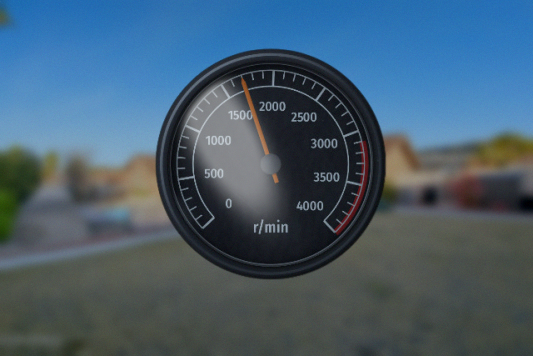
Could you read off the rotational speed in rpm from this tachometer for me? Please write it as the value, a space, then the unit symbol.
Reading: 1700 rpm
